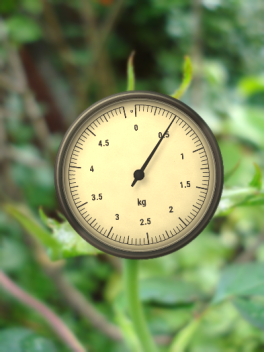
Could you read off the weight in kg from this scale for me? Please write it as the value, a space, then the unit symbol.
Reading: 0.5 kg
